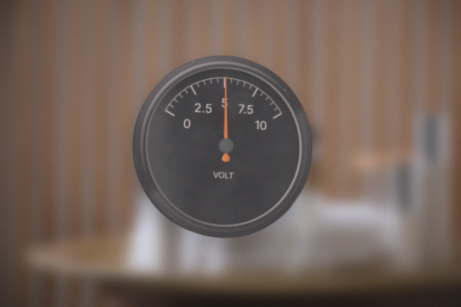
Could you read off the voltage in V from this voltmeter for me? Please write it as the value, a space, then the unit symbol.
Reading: 5 V
